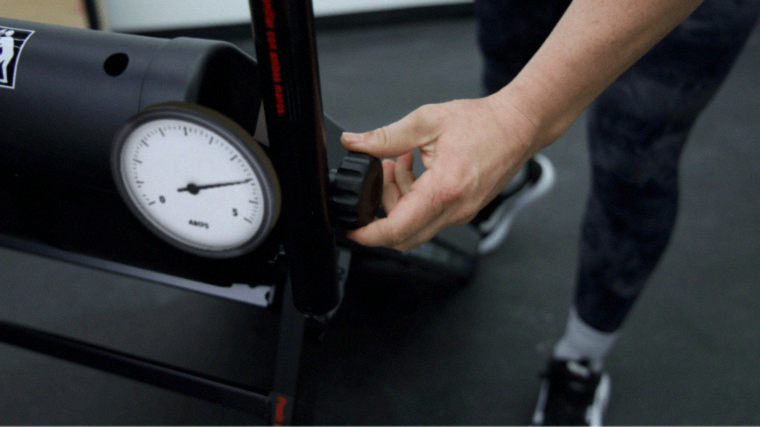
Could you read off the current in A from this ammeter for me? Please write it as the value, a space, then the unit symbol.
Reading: 4 A
